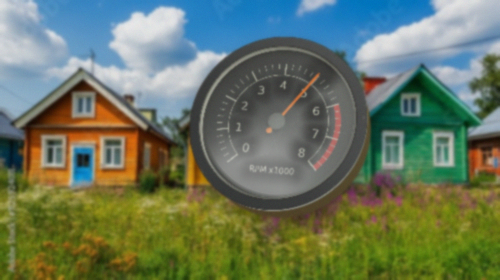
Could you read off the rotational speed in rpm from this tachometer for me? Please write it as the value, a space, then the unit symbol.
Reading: 5000 rpm
